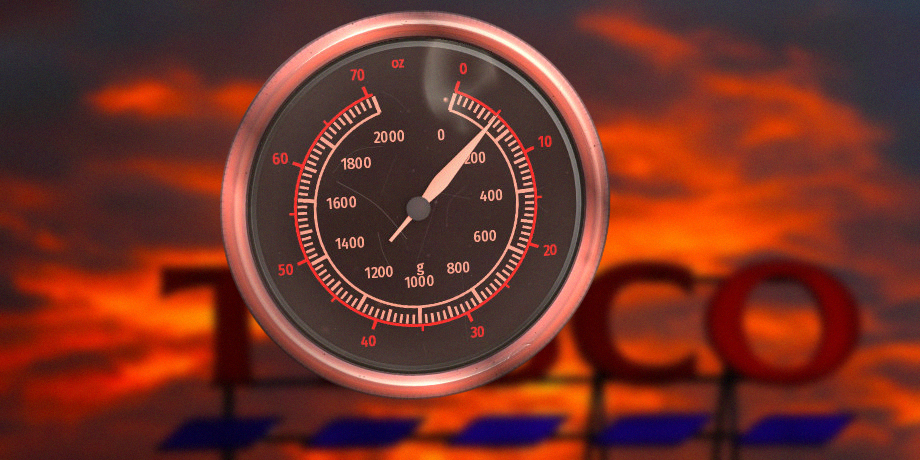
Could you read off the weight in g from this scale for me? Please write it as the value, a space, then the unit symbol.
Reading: 140 g
